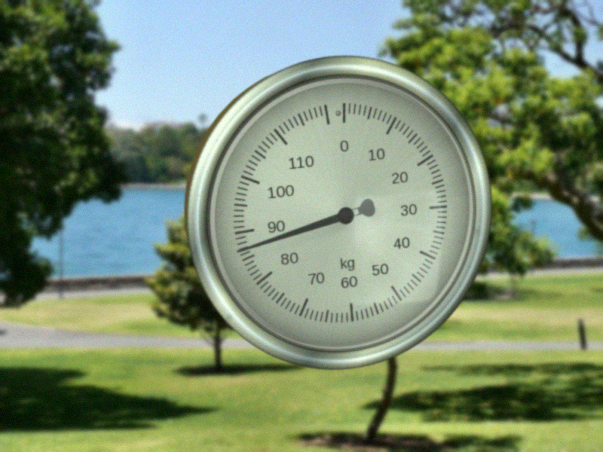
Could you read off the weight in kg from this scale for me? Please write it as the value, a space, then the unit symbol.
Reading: 87 kg
